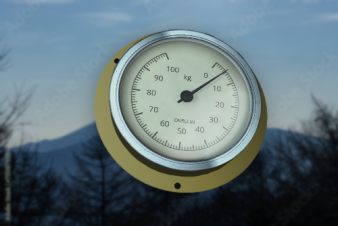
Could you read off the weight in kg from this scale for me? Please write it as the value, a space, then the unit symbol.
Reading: 5 kg
